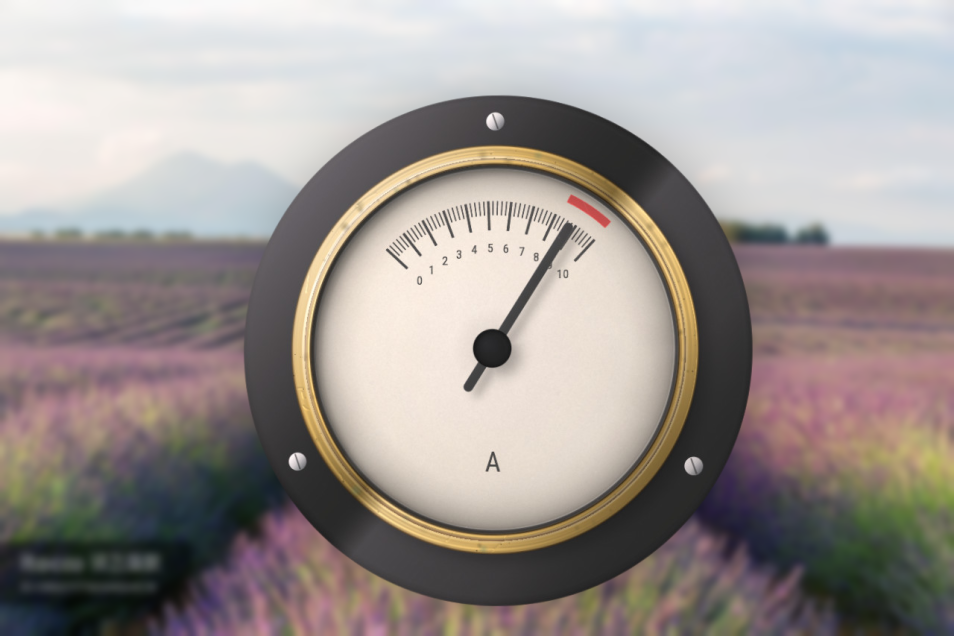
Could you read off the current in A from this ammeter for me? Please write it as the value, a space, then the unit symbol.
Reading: 8.8 A
